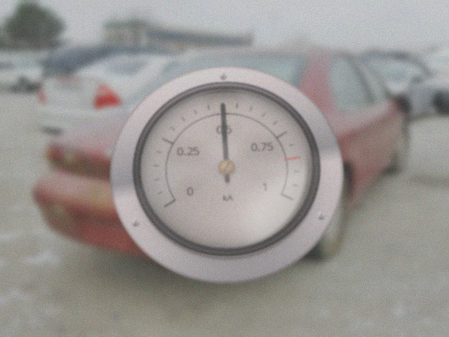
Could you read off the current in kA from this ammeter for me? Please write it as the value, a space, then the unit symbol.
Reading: 0.5 kA
